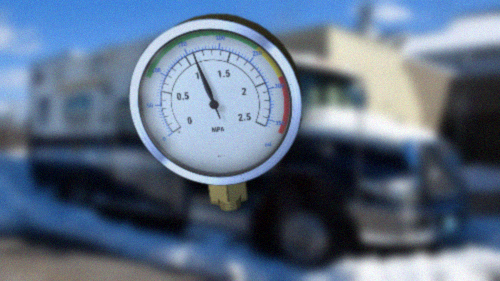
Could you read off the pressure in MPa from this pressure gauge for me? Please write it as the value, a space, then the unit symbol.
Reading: 1.1 MPa
